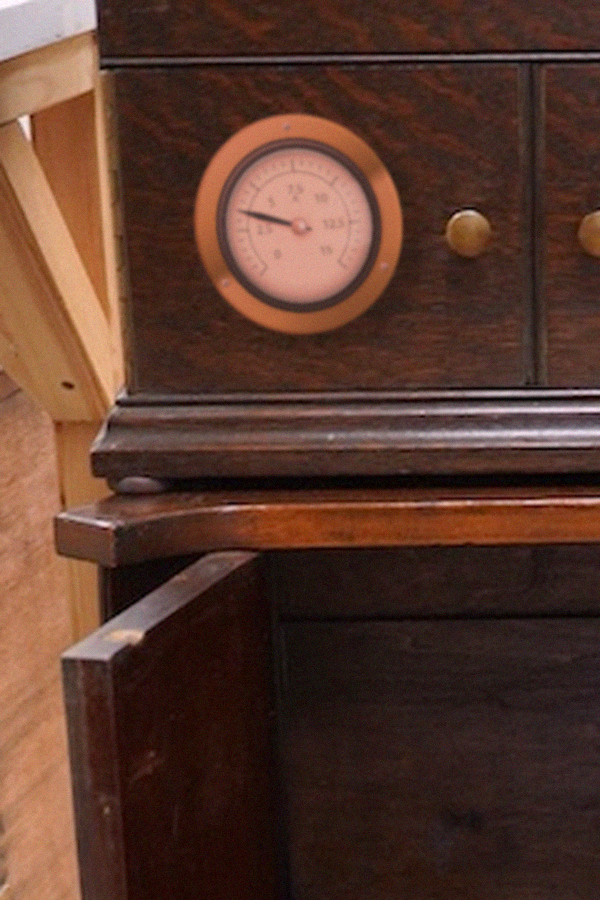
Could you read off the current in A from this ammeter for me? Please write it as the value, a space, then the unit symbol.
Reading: 3.5 A
